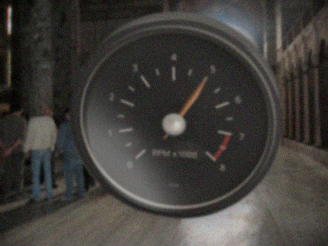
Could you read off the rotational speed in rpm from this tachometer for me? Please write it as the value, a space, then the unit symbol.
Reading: 5000 rpm
